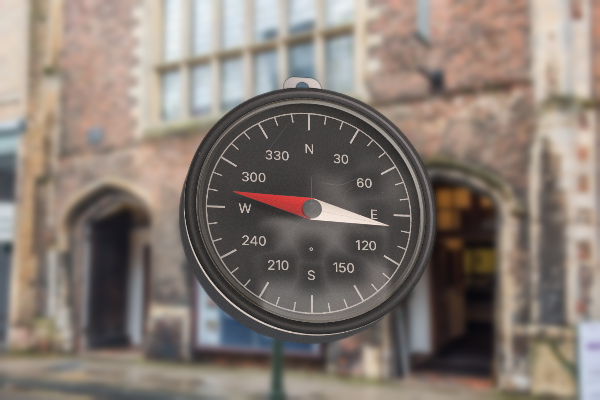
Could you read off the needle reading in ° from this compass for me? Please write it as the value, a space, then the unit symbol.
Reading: 280 °
